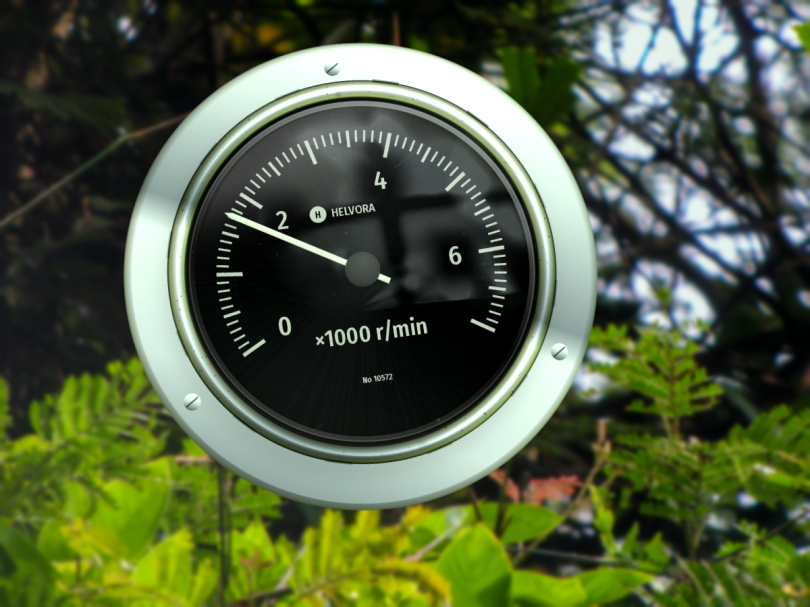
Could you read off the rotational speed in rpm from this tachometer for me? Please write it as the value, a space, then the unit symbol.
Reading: 1700 rpm
